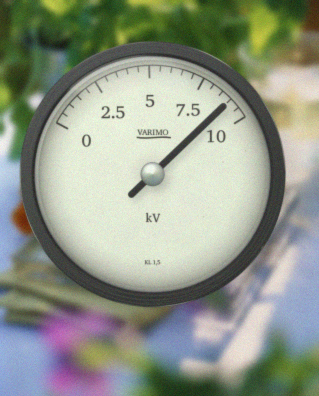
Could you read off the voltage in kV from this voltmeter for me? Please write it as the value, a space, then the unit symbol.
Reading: 9 kV
